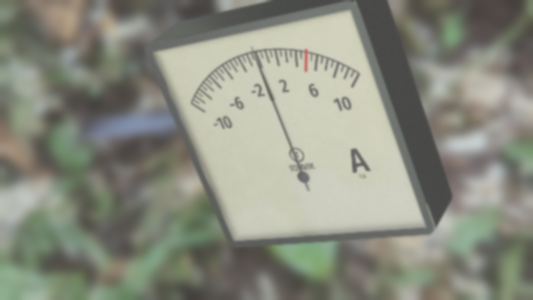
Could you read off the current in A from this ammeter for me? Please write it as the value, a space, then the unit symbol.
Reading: 0 A
